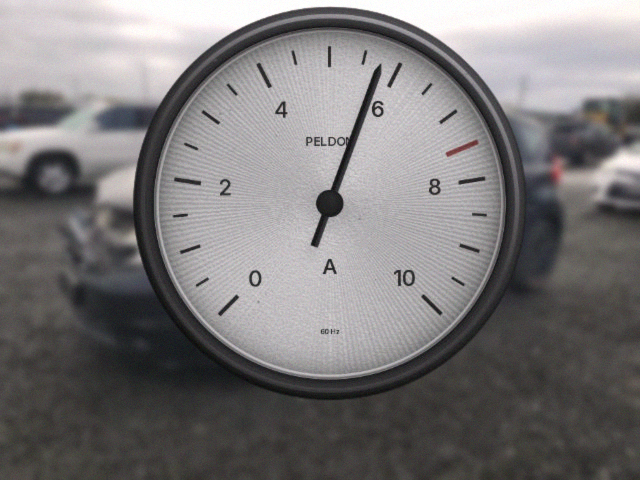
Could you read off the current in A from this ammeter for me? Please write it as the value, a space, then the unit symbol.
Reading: 5.75 A
